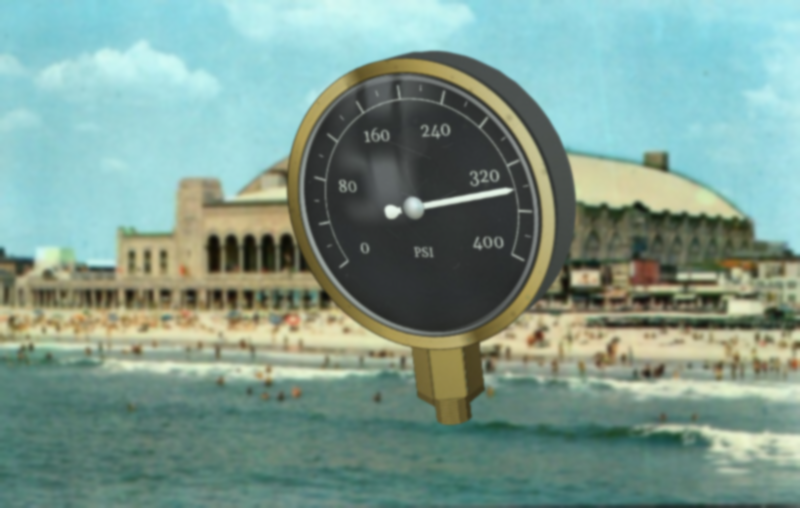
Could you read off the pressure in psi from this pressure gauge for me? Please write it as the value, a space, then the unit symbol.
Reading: 340 psi
